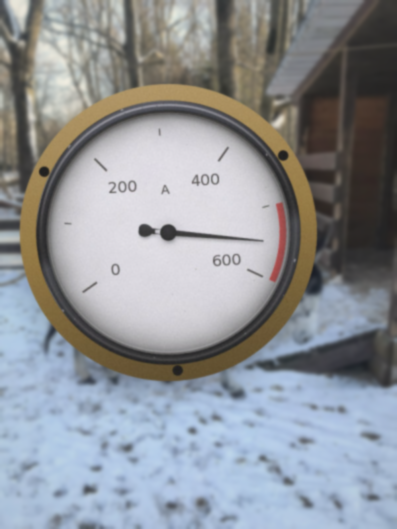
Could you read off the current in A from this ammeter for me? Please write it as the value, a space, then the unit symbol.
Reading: 550 A
